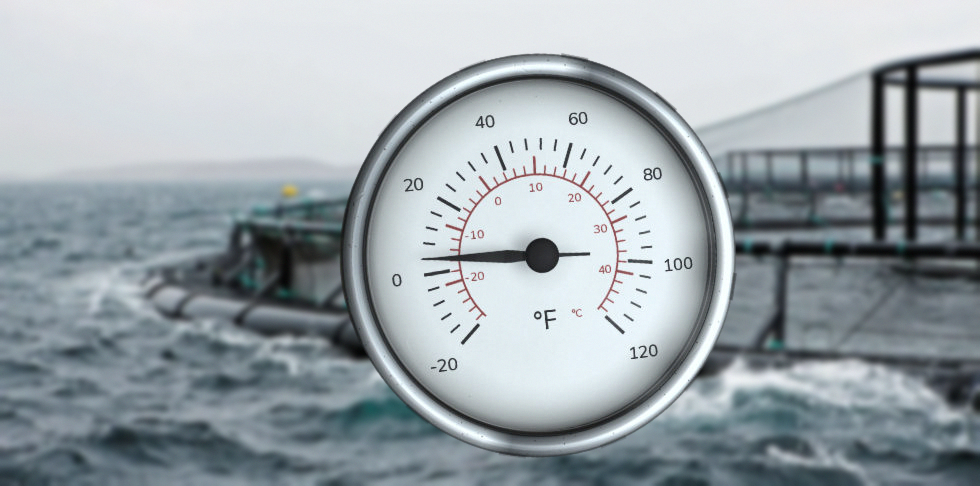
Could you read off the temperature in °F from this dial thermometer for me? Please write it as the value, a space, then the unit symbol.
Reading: 4 °F
